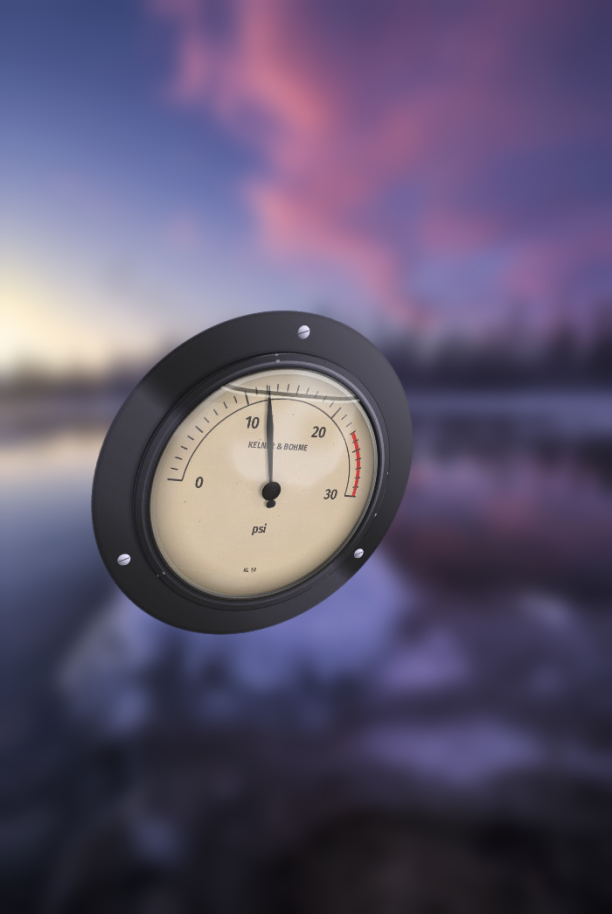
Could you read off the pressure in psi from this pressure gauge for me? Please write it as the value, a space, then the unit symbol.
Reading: 12 psi
